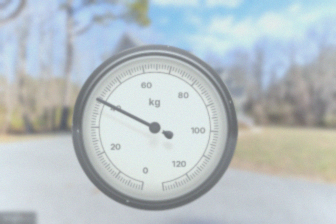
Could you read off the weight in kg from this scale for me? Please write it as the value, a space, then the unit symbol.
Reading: 40 kg
